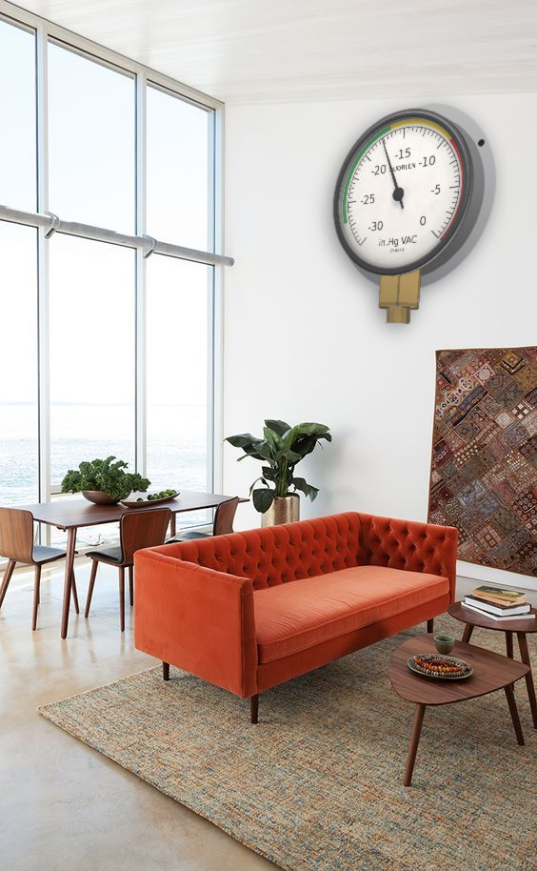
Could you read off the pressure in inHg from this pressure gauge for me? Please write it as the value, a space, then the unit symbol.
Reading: -17.5 inHg
